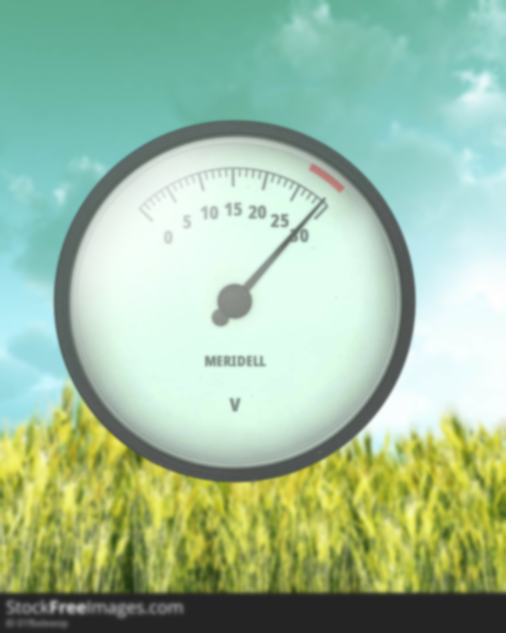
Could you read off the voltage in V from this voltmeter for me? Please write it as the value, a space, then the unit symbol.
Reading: 29 V
